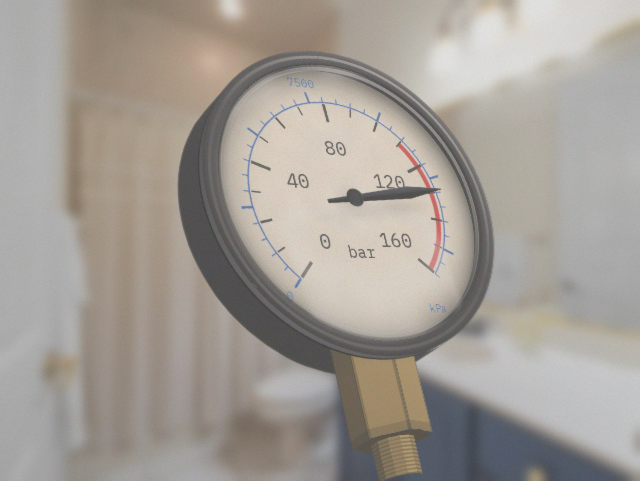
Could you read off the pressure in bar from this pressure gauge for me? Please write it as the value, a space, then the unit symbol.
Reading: 130 bar
